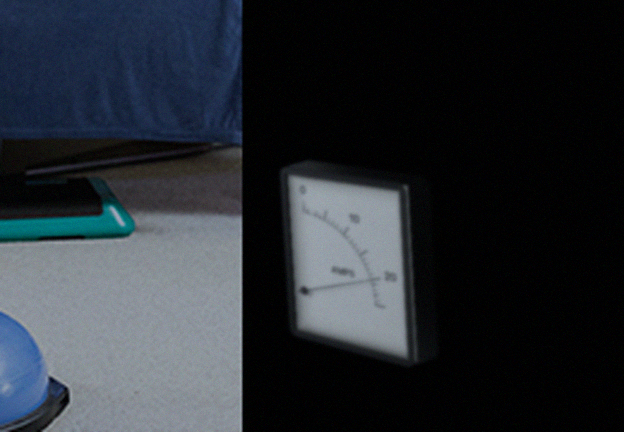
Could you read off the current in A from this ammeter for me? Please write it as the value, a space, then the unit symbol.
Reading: 20 A
